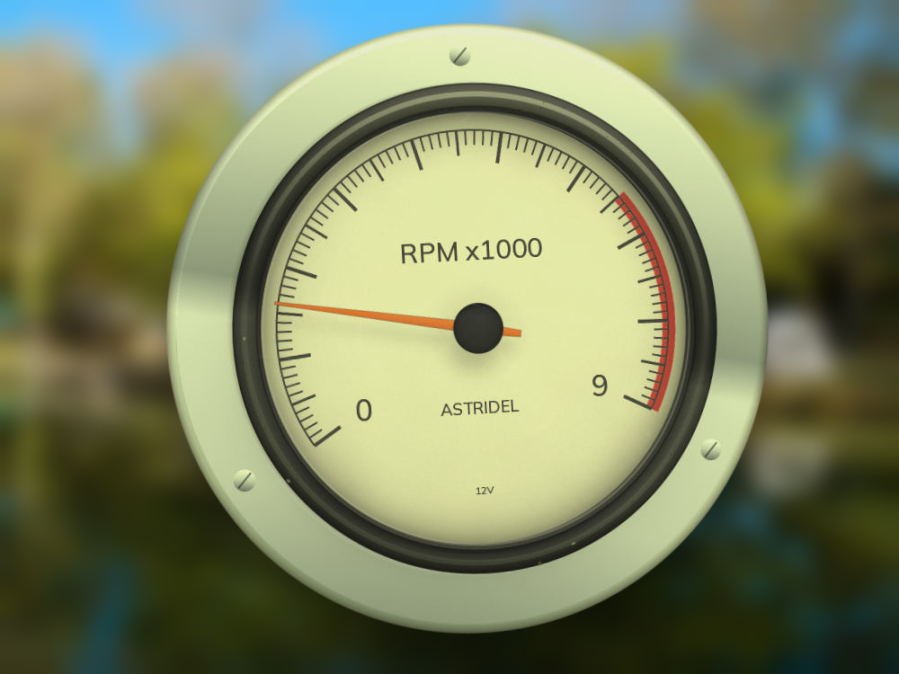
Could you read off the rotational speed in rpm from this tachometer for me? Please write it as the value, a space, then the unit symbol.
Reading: 1600 rpm
